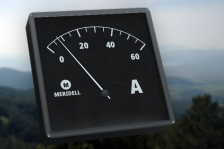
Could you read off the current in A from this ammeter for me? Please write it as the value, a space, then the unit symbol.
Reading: 7.5 A
